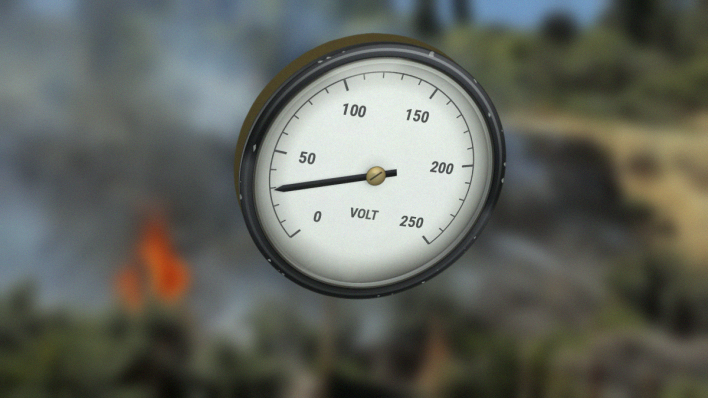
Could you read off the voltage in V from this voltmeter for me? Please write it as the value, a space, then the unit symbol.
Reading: 30 V
